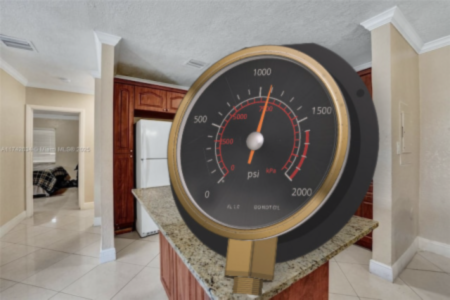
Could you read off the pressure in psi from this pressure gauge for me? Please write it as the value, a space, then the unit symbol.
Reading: 1100 psi
